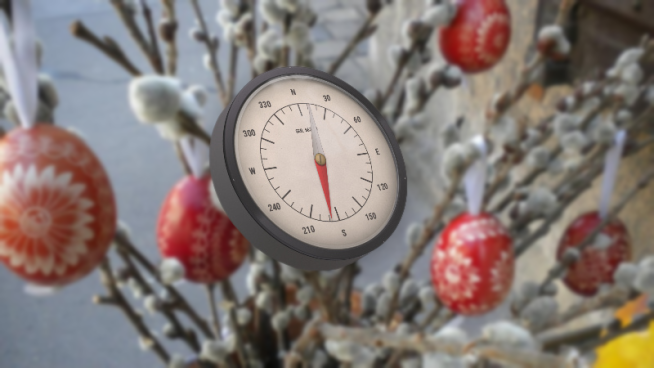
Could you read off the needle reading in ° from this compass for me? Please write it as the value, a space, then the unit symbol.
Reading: 190 °
